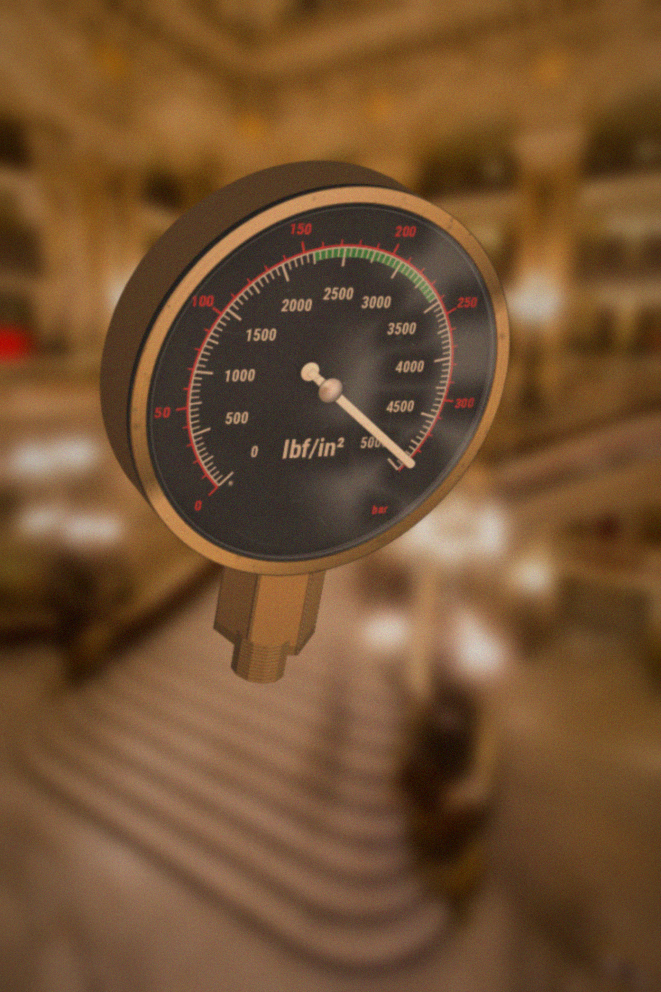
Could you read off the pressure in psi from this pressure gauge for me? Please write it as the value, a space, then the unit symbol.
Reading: 4900 psi
